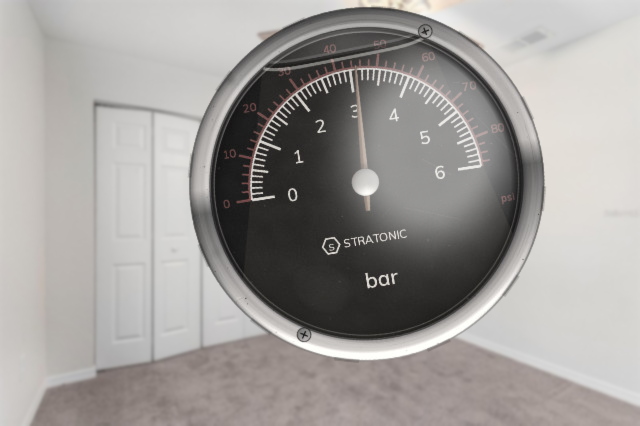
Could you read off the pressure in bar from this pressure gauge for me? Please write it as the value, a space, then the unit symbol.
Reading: 3.1 bar
